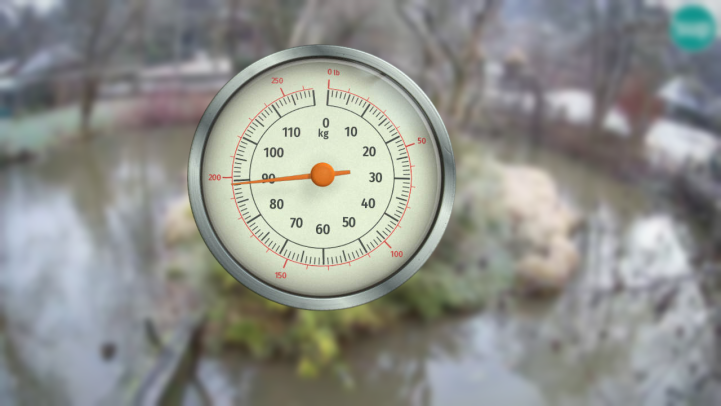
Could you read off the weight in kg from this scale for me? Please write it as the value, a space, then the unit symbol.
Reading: 89 kg
